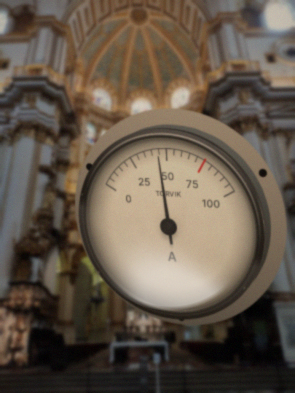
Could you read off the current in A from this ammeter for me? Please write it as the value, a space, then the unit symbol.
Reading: 45 A
